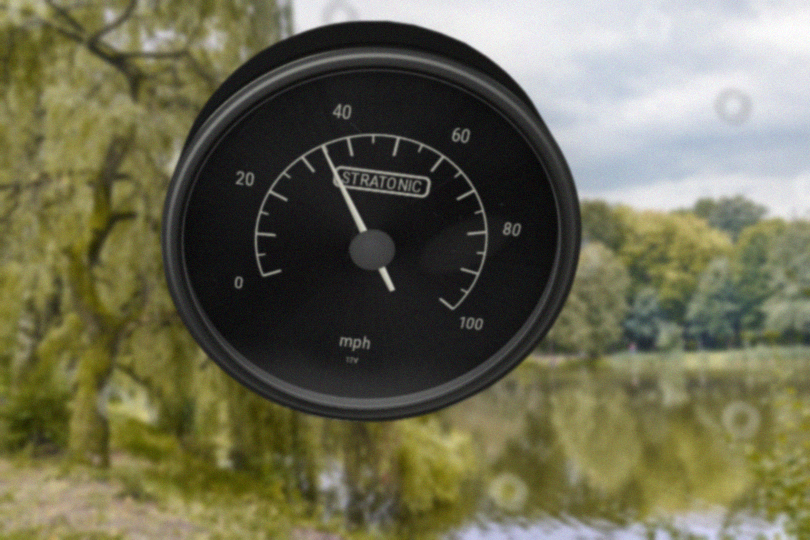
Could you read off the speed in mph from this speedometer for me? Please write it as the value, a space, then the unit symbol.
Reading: 35 mph
